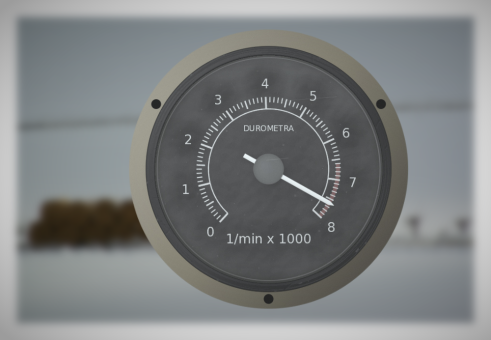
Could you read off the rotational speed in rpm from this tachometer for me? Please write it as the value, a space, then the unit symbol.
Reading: 7600 rpm
